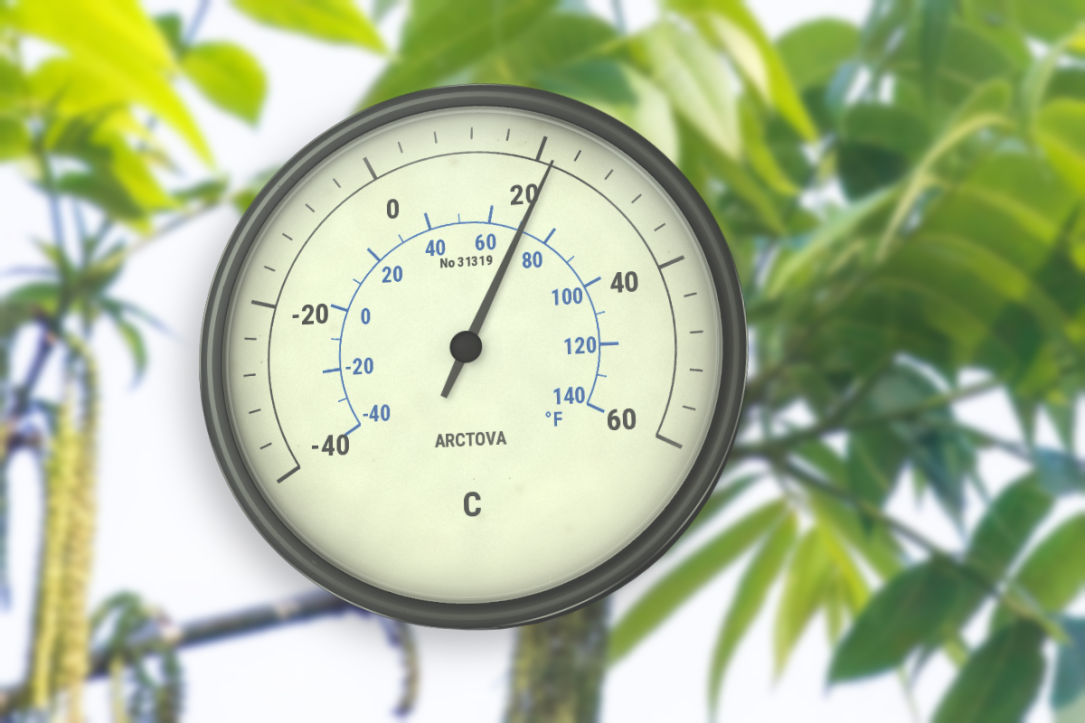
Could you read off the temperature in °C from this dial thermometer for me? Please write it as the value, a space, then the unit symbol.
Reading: 22 °C
